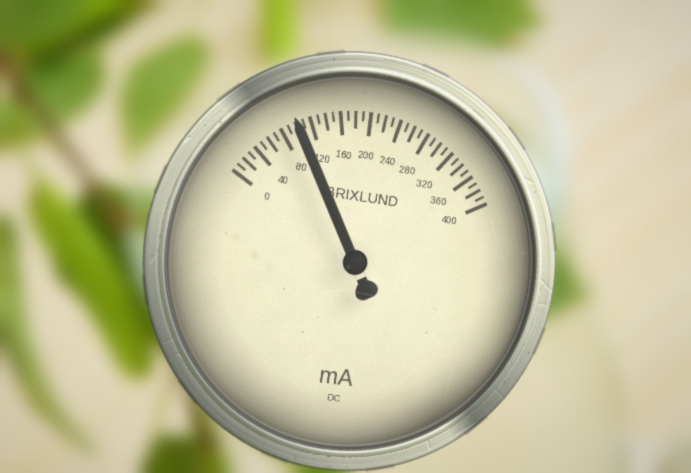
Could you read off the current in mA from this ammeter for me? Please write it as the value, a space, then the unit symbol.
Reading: 100 mA
